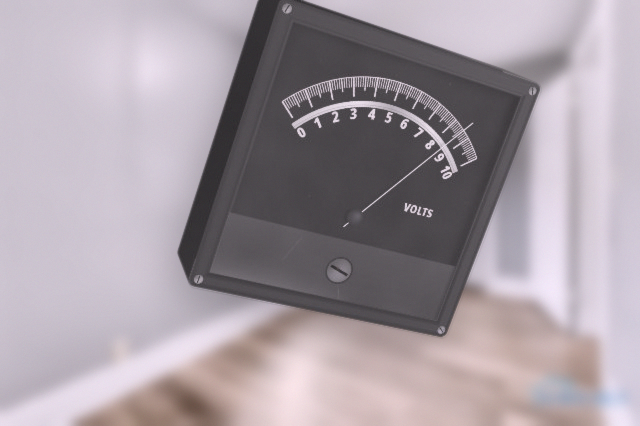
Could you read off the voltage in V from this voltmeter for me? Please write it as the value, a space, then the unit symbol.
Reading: 8.5 V
